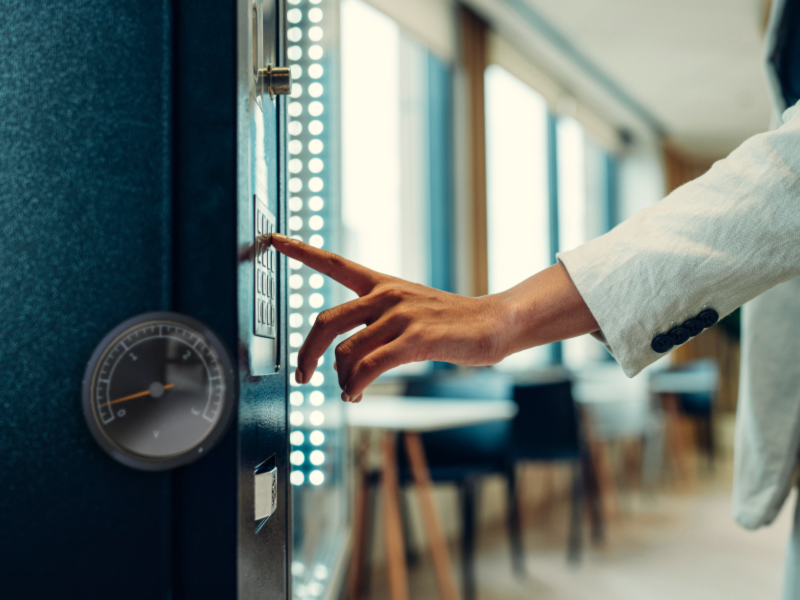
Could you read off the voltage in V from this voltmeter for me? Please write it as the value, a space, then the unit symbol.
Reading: 0.2 V
